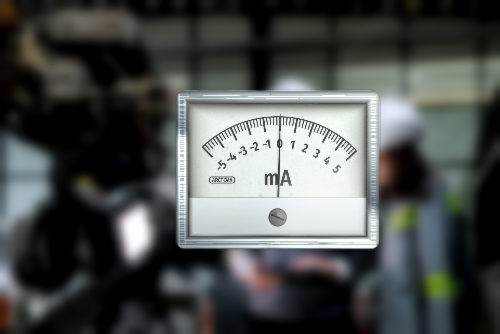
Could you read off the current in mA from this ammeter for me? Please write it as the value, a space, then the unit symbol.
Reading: 0 mA
